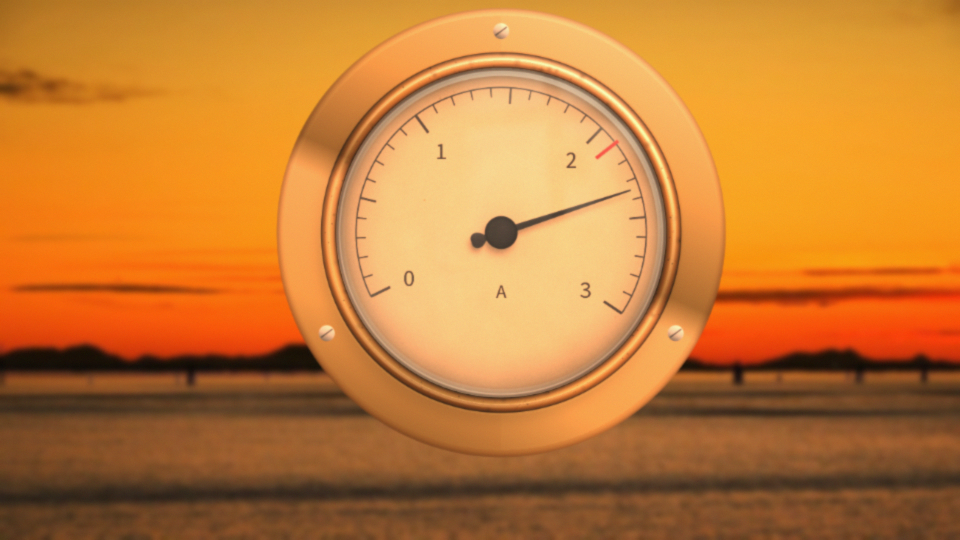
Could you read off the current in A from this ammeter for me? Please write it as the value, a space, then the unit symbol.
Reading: 2.35 A
